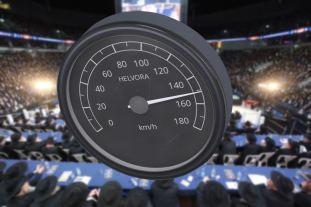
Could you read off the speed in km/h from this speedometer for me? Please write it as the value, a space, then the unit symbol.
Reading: 150 km/h
